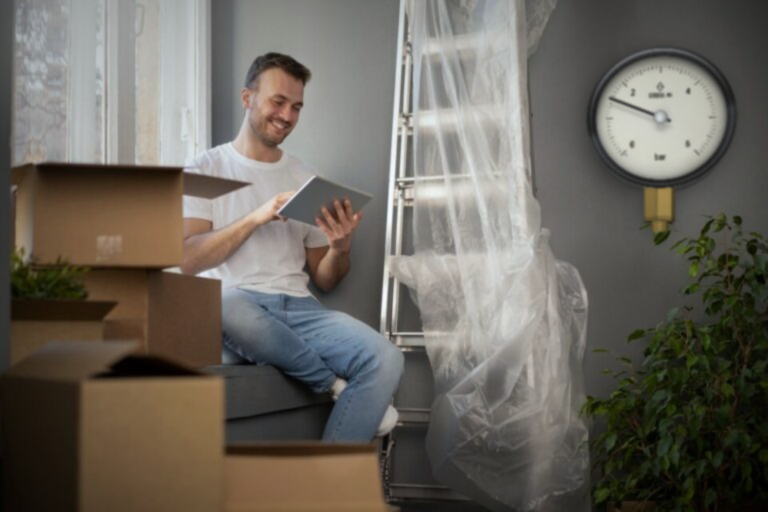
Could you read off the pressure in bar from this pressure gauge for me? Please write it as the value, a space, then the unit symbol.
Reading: 1.5 bar
